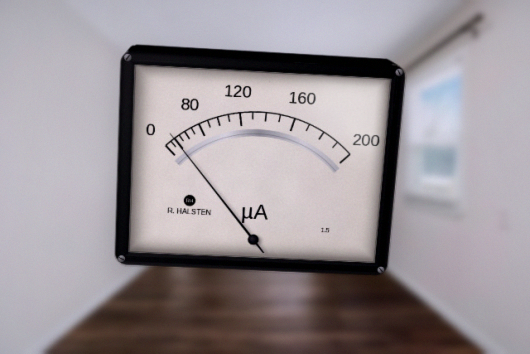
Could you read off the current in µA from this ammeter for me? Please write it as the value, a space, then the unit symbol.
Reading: 40 µA
